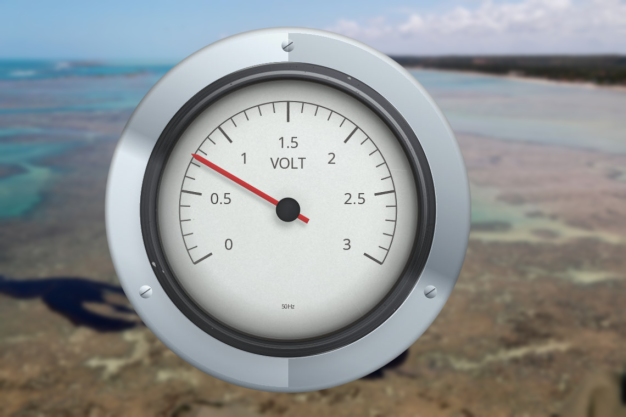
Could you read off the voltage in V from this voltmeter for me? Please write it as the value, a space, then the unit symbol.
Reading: 0.75 V
